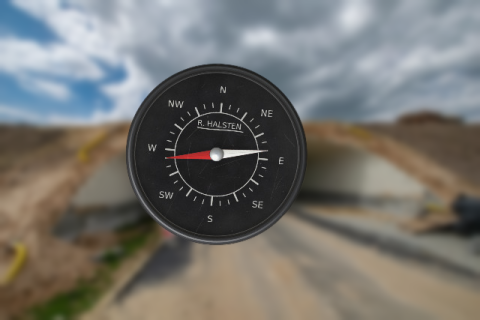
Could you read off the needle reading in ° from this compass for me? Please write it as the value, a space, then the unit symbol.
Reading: 260 °
